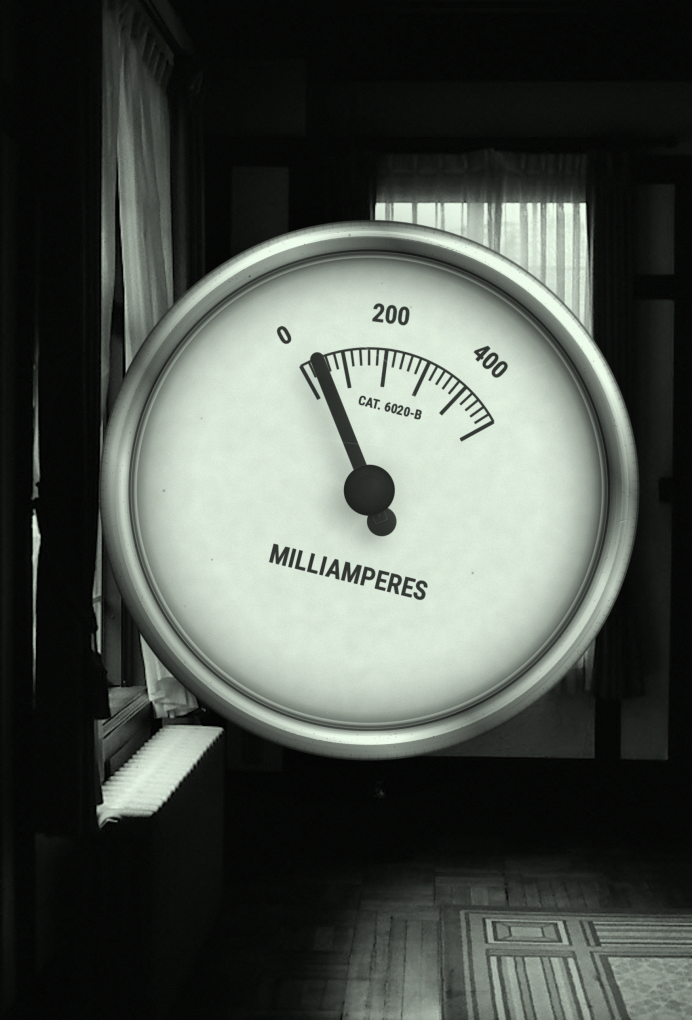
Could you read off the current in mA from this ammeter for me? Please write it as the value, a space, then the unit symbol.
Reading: 40 mA
